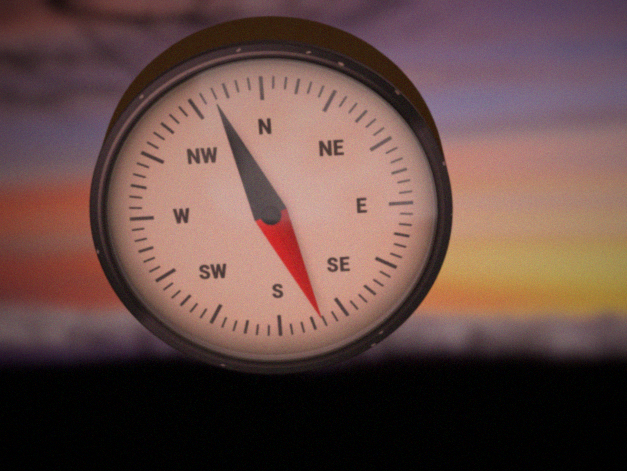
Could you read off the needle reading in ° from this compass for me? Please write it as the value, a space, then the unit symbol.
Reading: 160 °
